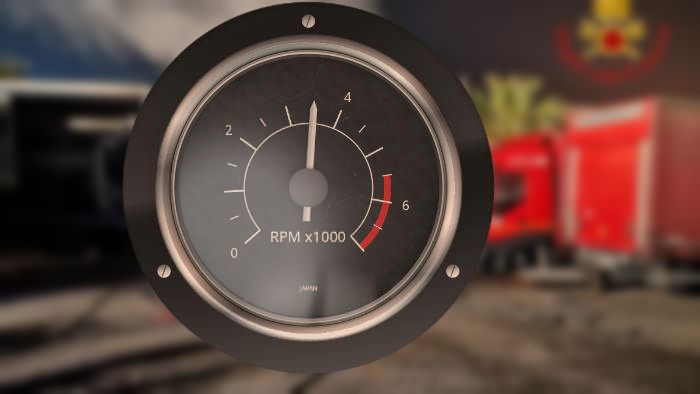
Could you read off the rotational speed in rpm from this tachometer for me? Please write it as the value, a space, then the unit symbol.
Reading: 3500 rpm
